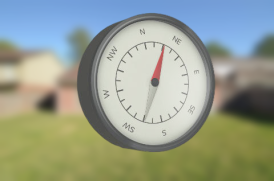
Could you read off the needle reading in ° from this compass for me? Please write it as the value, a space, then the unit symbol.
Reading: 30 °
